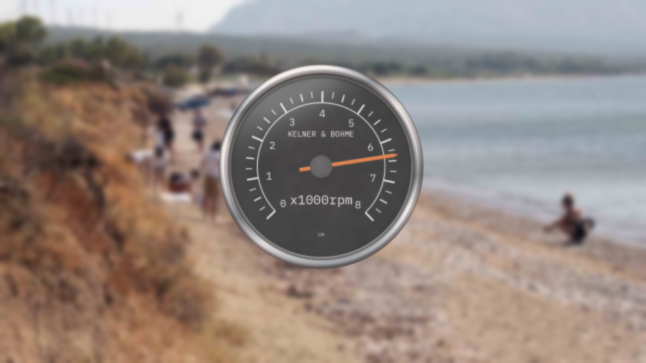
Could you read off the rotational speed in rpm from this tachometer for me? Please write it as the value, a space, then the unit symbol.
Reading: 6375 rpm
